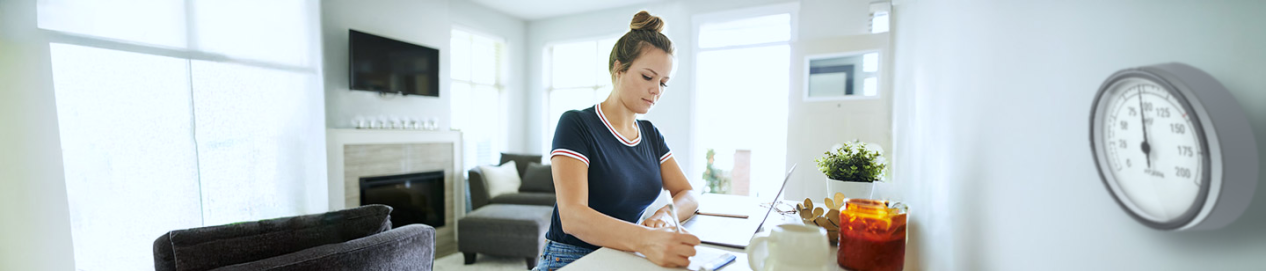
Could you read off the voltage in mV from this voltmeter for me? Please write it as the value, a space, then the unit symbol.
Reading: 100 mV
